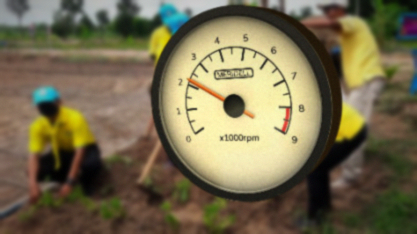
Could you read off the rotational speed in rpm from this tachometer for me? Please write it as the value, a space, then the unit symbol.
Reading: 2250 rpm
